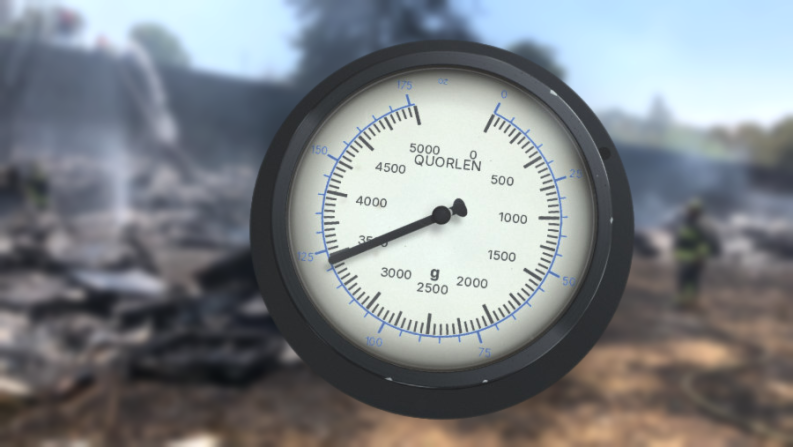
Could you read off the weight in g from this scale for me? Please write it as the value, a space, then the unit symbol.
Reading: 3450 g
